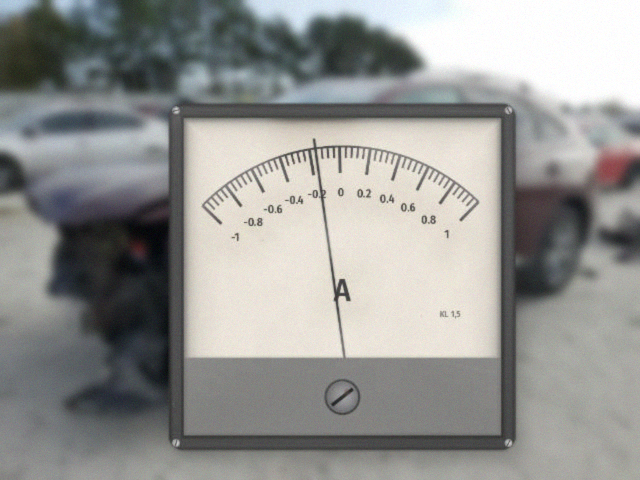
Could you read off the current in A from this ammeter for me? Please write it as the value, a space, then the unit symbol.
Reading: -0.16 A
